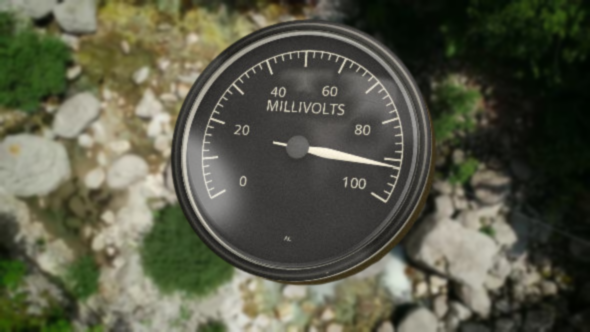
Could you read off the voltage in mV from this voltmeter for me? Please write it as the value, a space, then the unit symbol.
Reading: 92 mV
